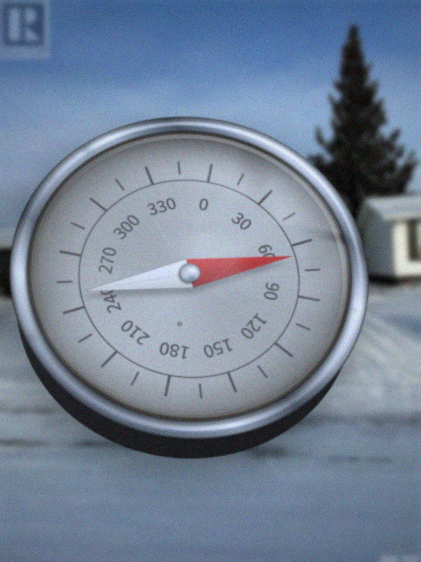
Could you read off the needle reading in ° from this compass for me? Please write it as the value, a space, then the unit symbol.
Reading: 67.5 °
